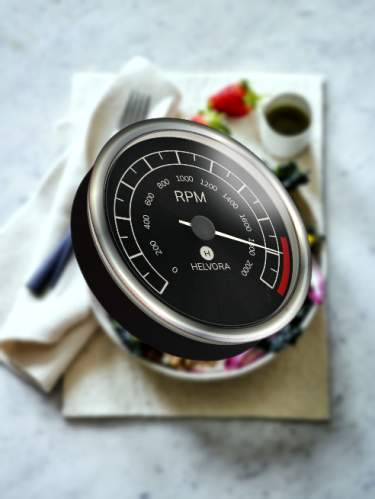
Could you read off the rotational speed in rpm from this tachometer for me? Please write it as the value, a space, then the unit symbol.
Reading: 1800 rpm
